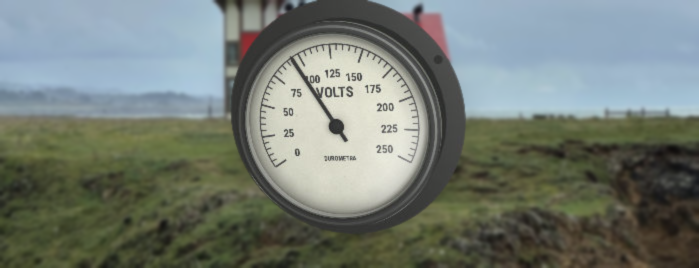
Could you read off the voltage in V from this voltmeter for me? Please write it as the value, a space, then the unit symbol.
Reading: 95 V
